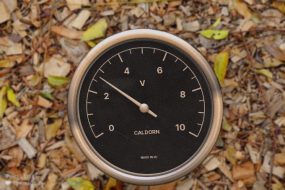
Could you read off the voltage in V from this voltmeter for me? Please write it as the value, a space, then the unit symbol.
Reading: 2.75 V
